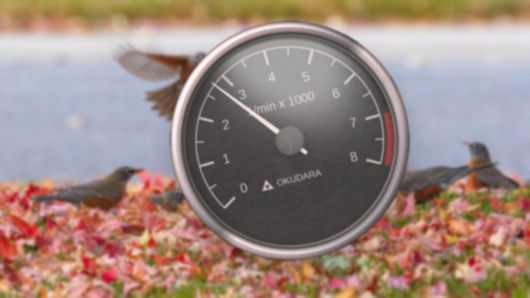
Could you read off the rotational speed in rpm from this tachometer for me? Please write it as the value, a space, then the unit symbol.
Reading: 2750 rpm
